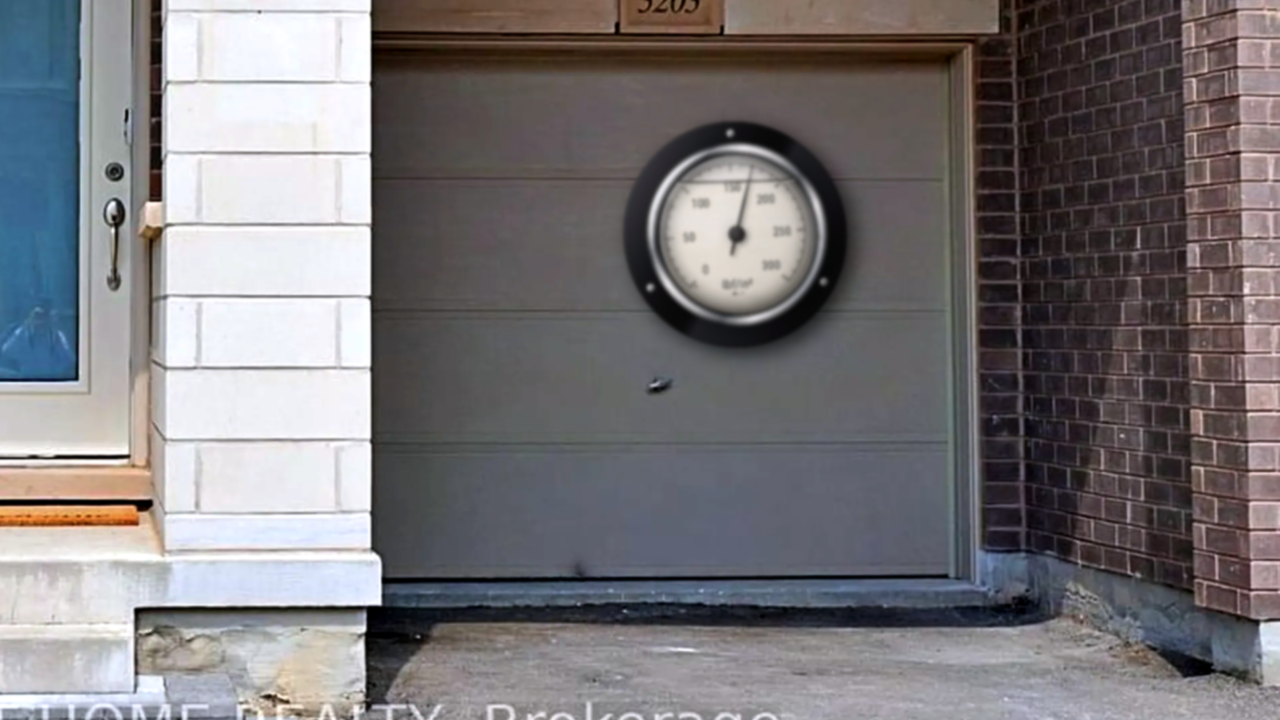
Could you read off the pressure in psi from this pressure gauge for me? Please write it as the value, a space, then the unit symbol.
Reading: 170 psi
